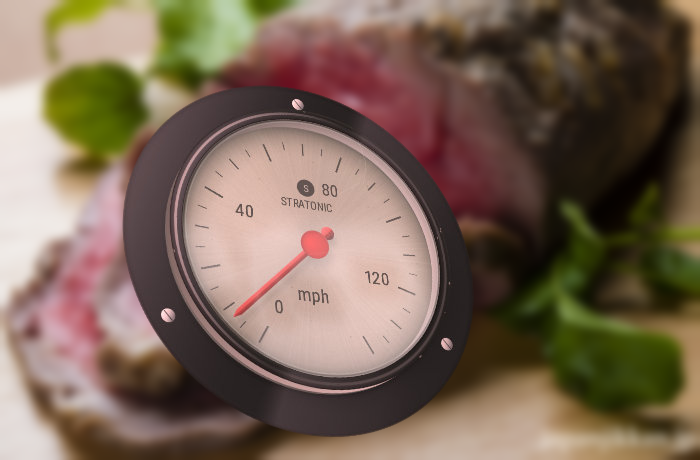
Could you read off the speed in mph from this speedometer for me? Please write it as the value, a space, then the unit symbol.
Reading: 7.5 mph
